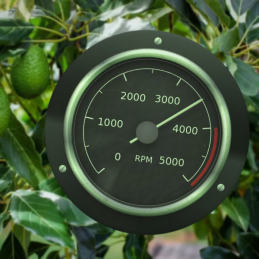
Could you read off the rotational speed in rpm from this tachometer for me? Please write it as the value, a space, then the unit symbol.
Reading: 3500 rpm
